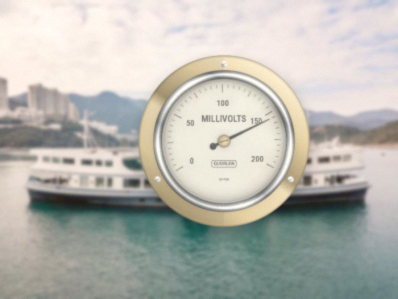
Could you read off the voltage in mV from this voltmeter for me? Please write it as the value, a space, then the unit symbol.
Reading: 155 mV
